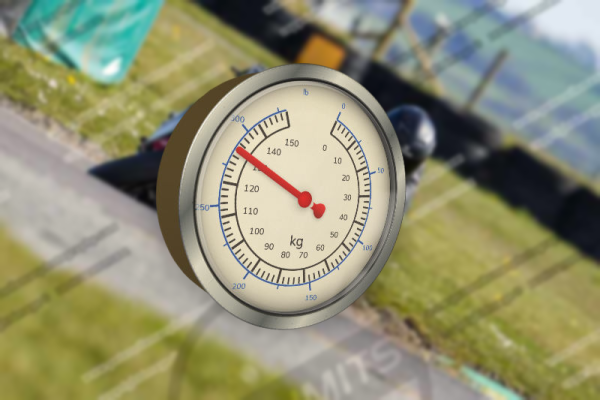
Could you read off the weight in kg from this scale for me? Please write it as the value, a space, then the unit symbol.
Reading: 130 kg
